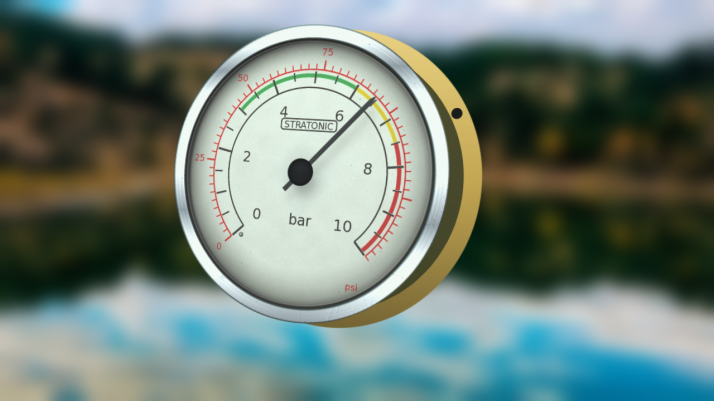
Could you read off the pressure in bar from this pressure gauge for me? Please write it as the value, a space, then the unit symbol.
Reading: 6.5 bar
